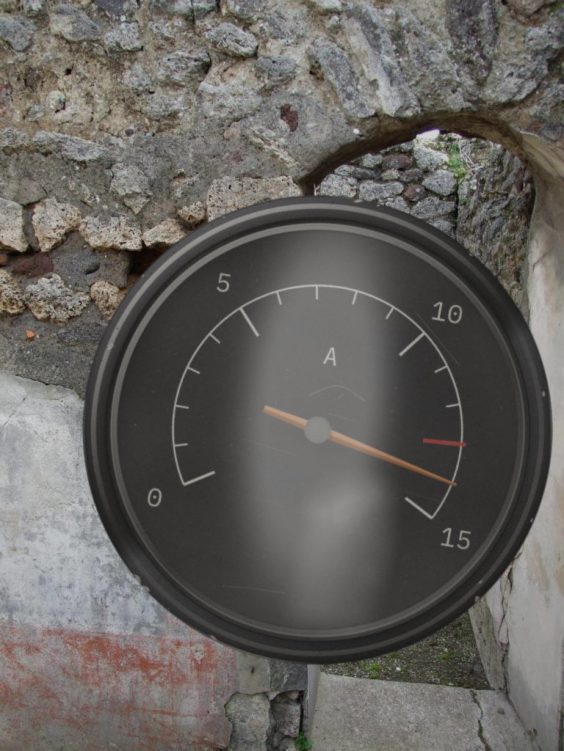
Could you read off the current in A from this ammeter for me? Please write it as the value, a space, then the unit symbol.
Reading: 14 A
